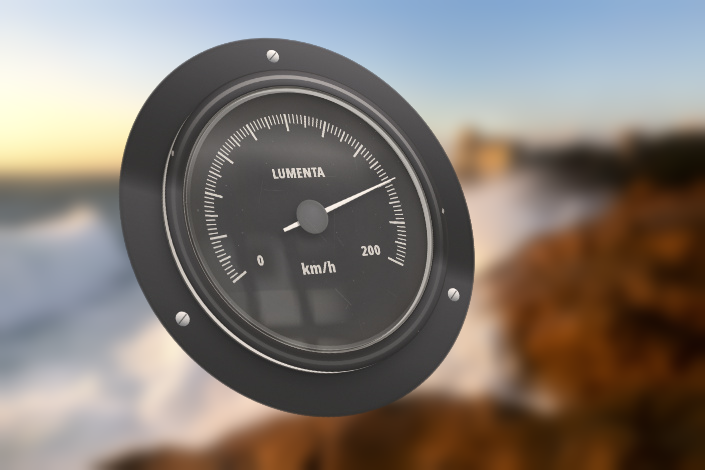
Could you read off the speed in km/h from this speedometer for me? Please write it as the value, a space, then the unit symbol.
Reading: 160 km/h
